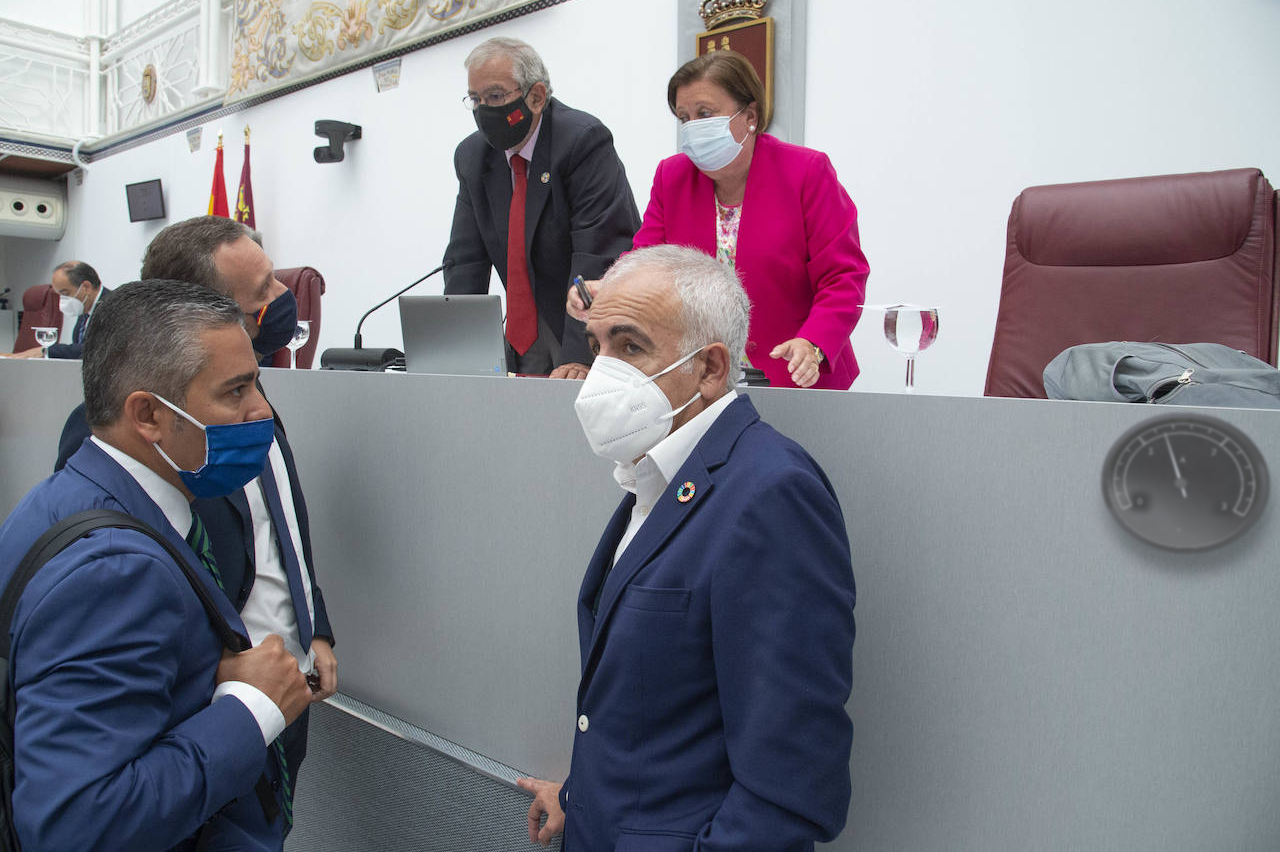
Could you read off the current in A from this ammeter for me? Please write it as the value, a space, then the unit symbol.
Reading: 1.3 A
